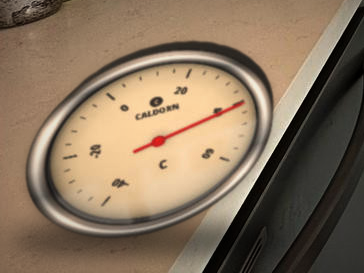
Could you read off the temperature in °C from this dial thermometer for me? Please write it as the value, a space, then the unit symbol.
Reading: 40 °C
